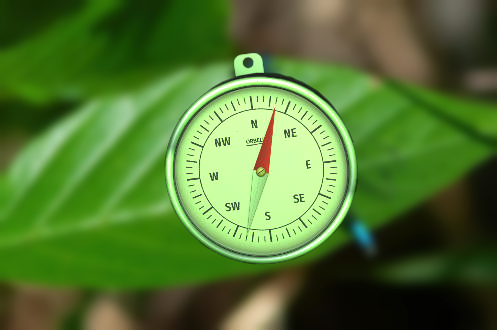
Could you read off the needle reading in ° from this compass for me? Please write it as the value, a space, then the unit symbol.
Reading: 20 °
